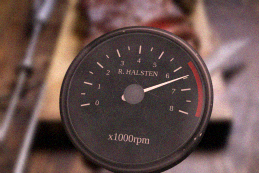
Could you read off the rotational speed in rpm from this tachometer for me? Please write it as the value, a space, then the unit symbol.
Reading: 6500 rpm
